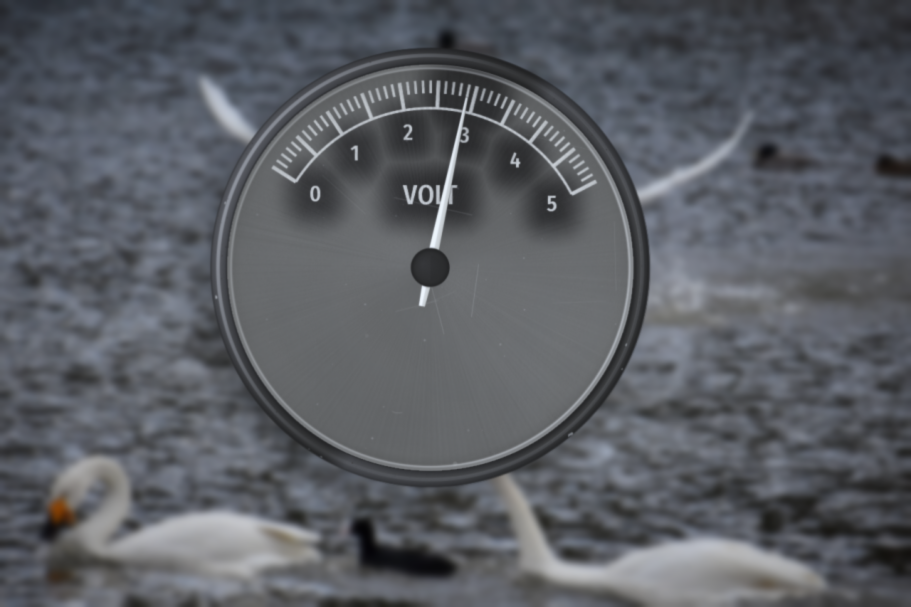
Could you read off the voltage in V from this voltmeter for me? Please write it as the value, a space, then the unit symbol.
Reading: 2.9 V
